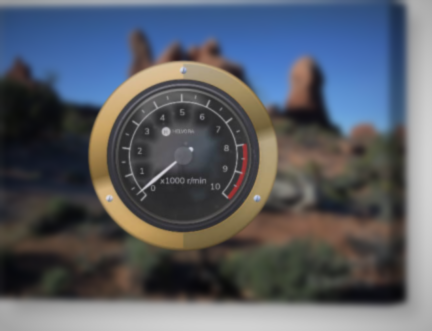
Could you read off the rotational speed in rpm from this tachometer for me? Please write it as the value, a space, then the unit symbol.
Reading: 250 rpm
